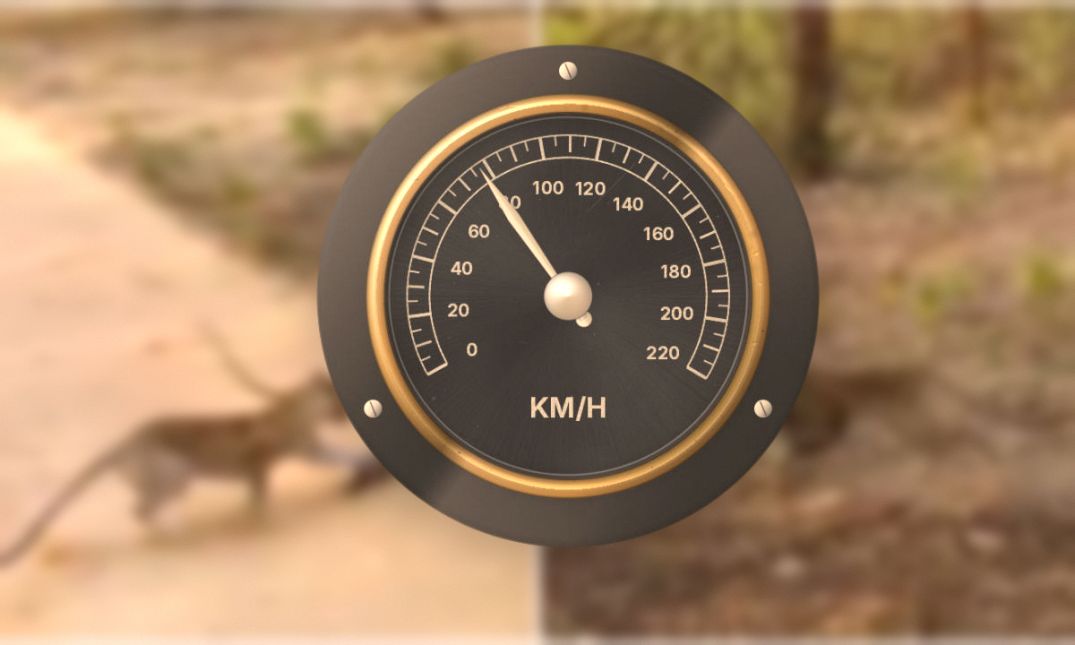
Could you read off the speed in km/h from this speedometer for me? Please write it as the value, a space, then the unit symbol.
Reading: 77.5 km/h
